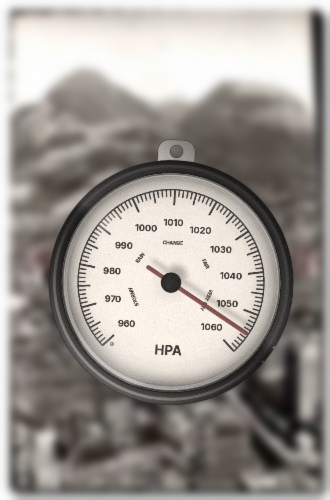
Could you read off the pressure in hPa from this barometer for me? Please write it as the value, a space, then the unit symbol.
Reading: 1055 hPa
